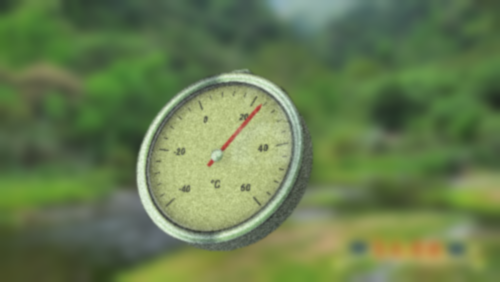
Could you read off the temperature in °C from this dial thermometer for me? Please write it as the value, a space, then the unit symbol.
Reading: 24 °C
